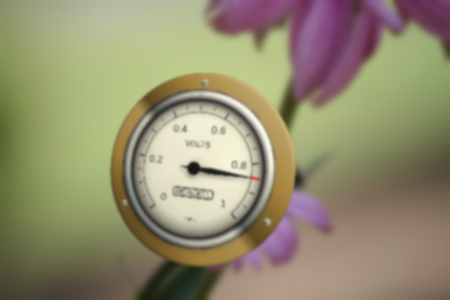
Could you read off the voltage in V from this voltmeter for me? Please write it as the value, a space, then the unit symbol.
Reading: 0.85 V
